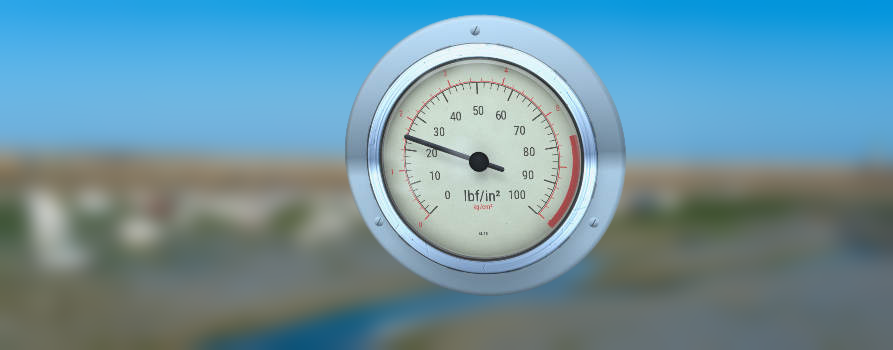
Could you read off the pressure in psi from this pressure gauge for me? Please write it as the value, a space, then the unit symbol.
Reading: 24 psi
